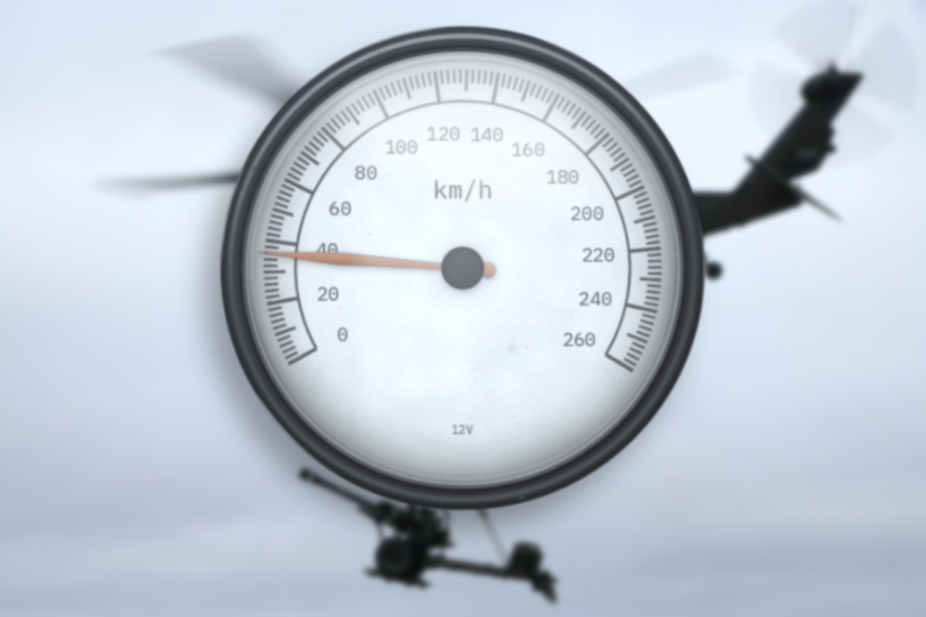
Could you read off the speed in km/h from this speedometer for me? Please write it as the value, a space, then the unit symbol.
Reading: 36 km/h
